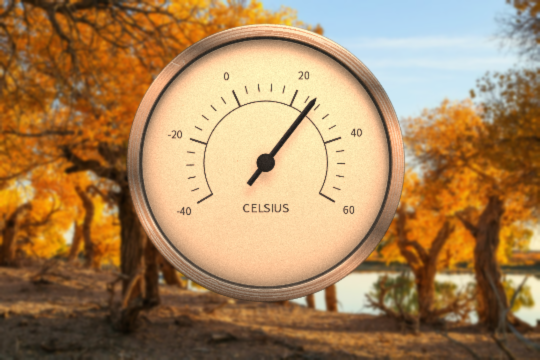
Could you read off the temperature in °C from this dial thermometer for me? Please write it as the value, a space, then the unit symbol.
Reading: 26 °C
